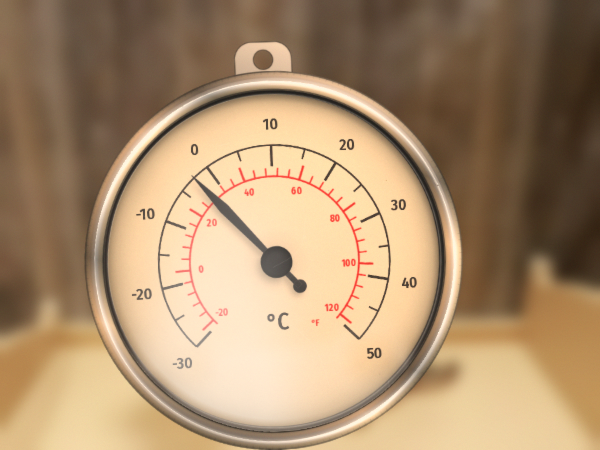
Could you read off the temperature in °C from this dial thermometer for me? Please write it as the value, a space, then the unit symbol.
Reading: -2.5 °C
